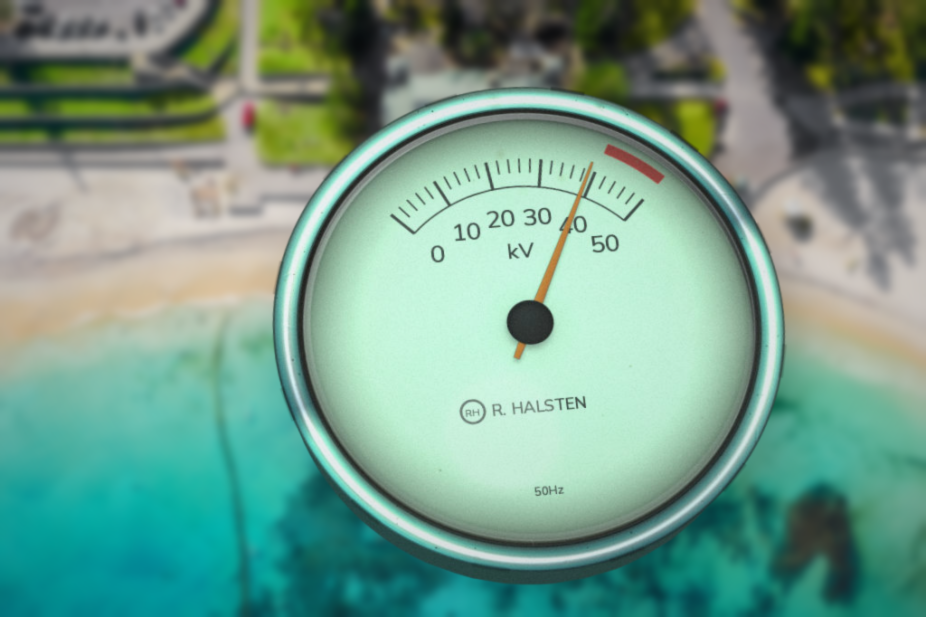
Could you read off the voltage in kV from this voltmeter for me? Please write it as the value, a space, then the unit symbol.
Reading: 39 kV
